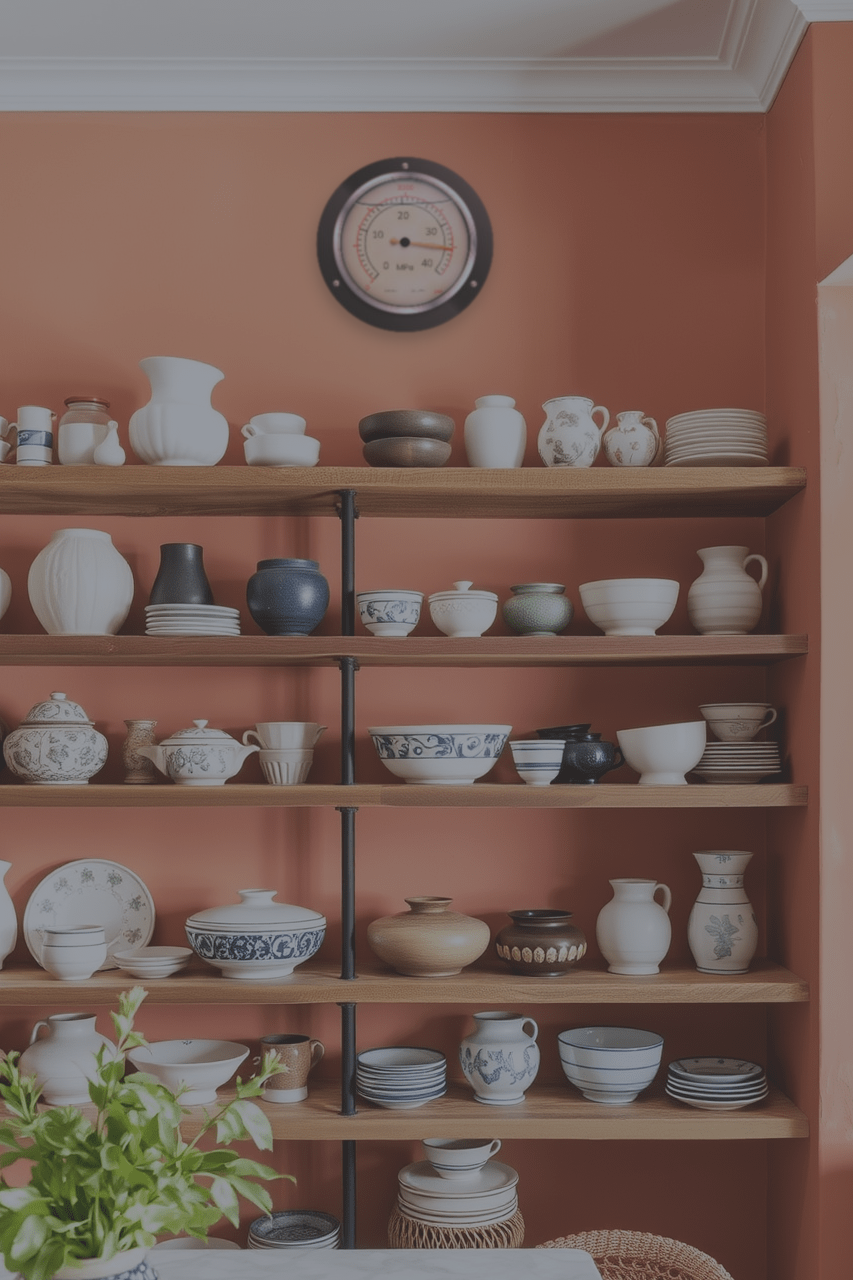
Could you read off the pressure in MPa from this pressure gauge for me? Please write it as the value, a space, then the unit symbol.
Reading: 35 MPa
